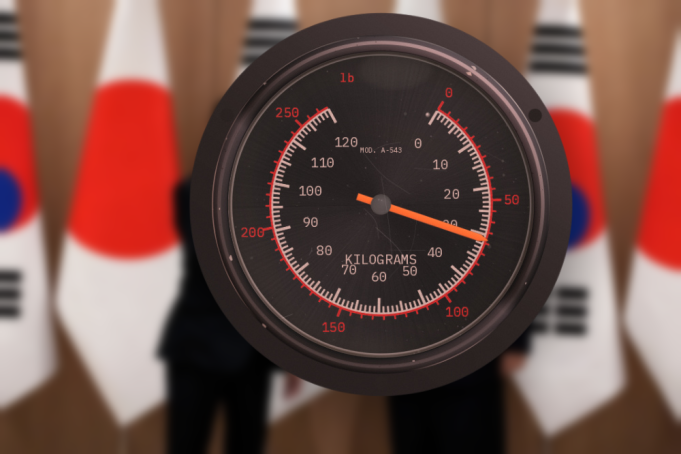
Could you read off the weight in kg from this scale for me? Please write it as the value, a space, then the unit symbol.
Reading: 31 kg
